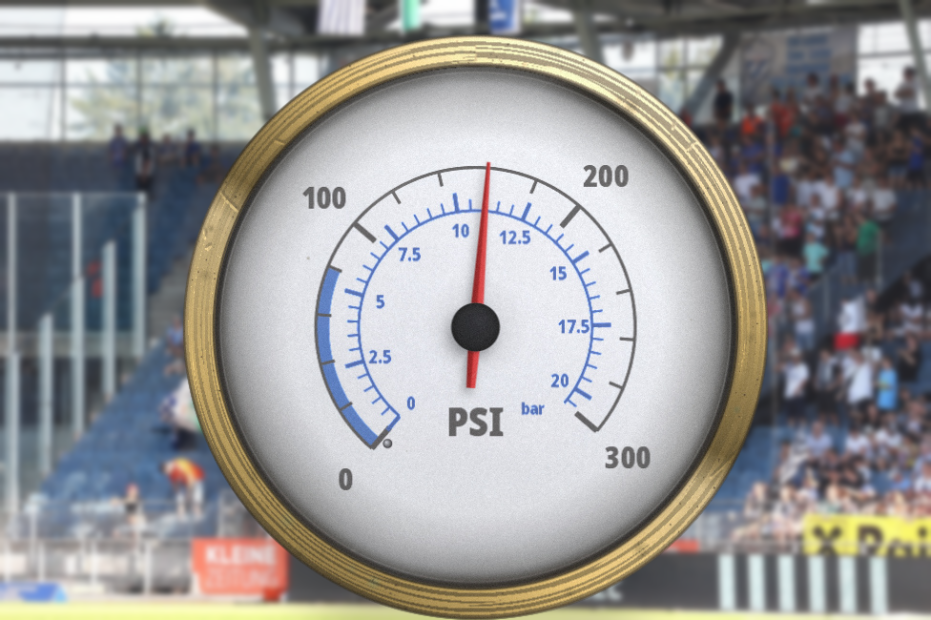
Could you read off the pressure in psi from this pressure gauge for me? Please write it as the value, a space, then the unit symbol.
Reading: 160 psi
